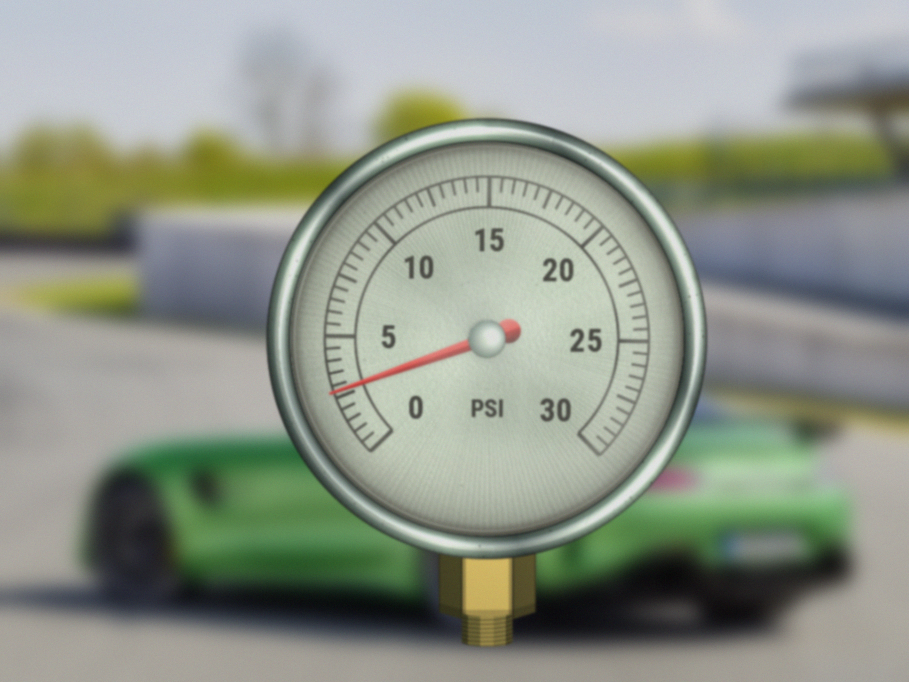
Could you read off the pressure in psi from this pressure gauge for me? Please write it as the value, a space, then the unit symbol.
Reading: 2.75 psi
